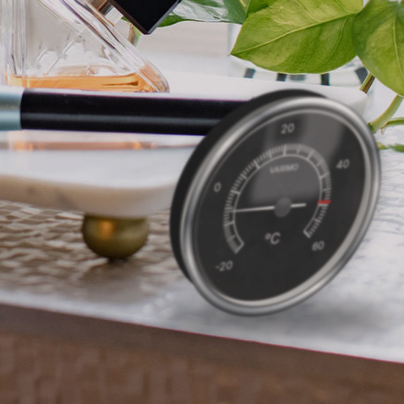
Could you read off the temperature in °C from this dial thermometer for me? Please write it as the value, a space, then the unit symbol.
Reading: -5 °C
